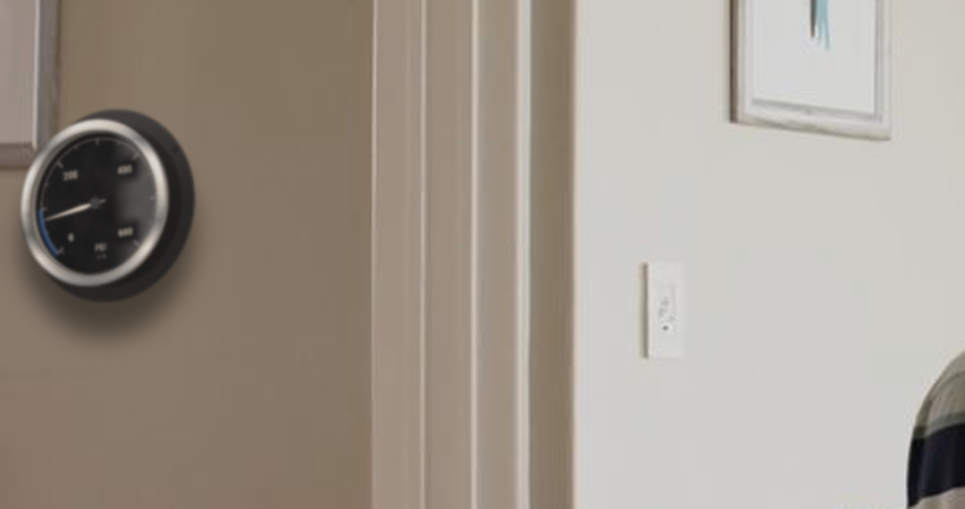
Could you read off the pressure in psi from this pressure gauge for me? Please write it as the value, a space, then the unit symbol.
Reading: 75 psi
